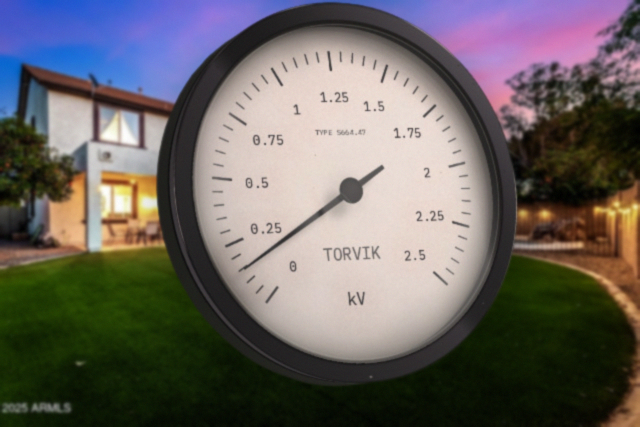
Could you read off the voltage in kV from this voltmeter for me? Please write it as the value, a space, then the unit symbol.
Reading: 0.15 kV
